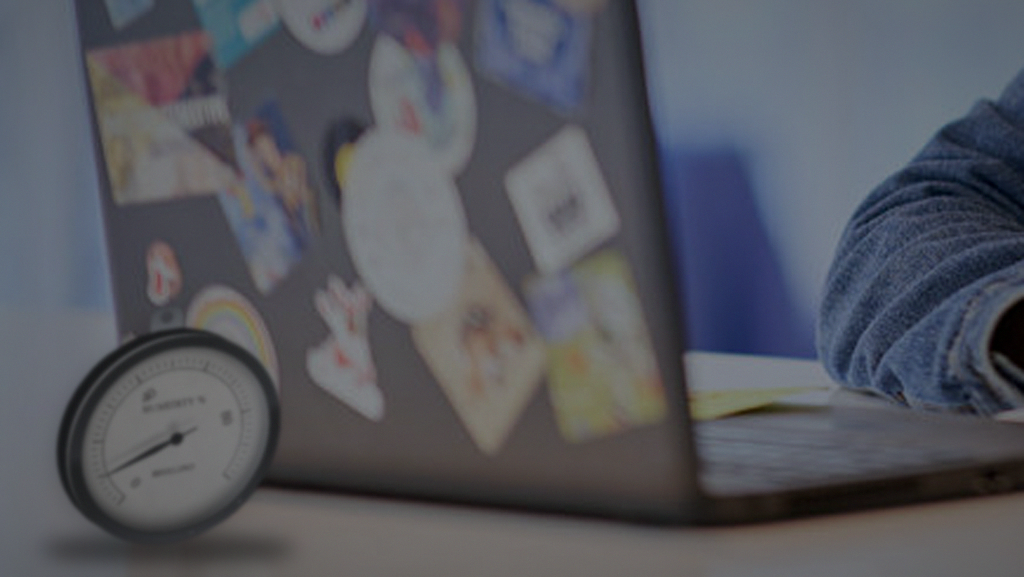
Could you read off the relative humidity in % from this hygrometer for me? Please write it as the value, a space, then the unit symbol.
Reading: 10 %
